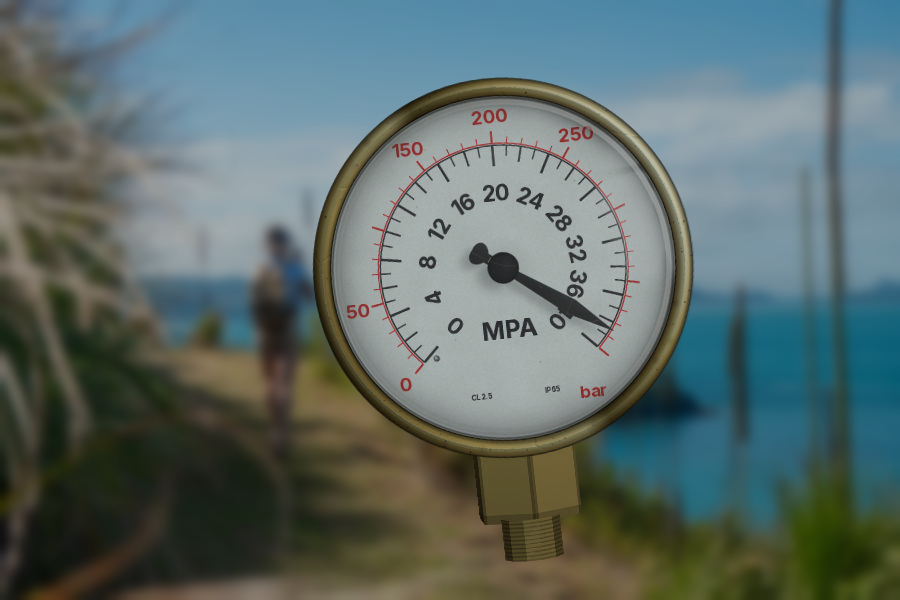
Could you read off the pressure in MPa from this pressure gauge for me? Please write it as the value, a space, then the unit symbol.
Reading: 38.5 MPa
